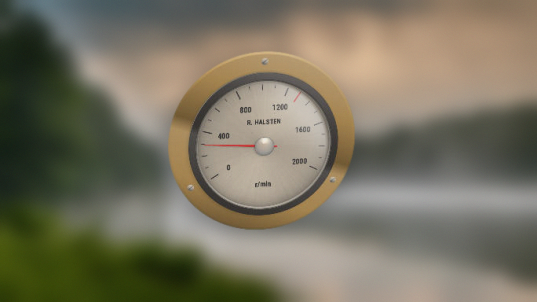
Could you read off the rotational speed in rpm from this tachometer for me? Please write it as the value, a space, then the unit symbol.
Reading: 300 rpm
